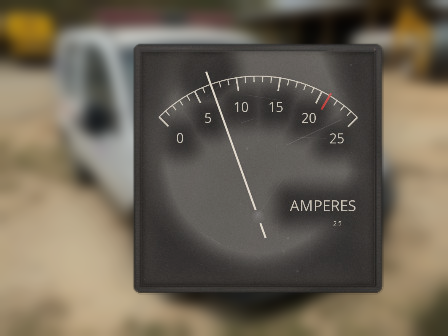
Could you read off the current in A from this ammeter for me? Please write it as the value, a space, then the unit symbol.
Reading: 7 A
